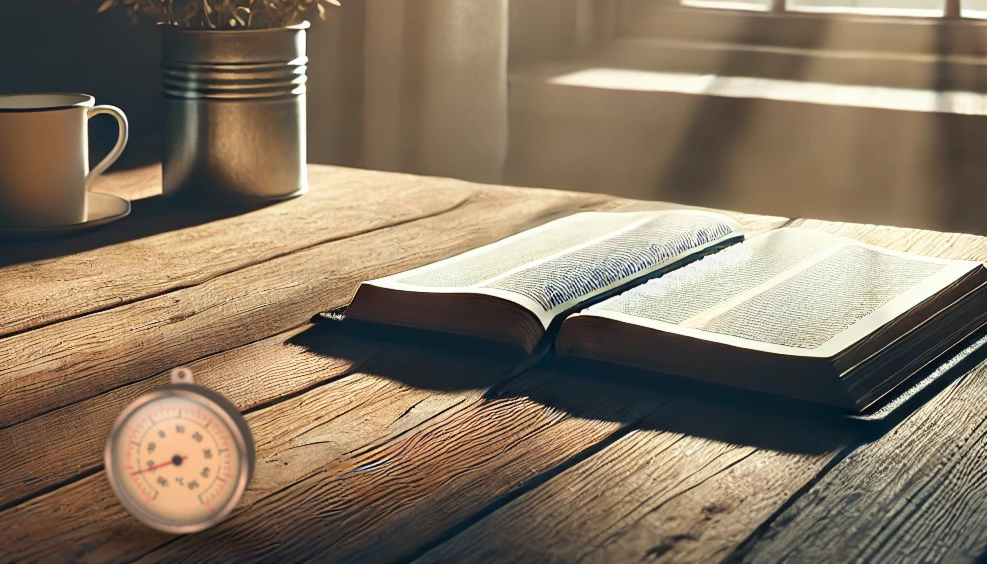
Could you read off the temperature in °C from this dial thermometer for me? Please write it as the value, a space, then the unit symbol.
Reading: -20 °C
